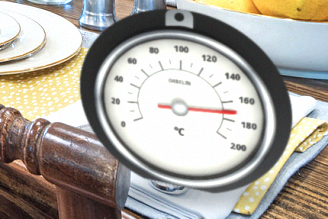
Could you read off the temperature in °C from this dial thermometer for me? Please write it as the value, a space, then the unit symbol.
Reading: 170 °C
